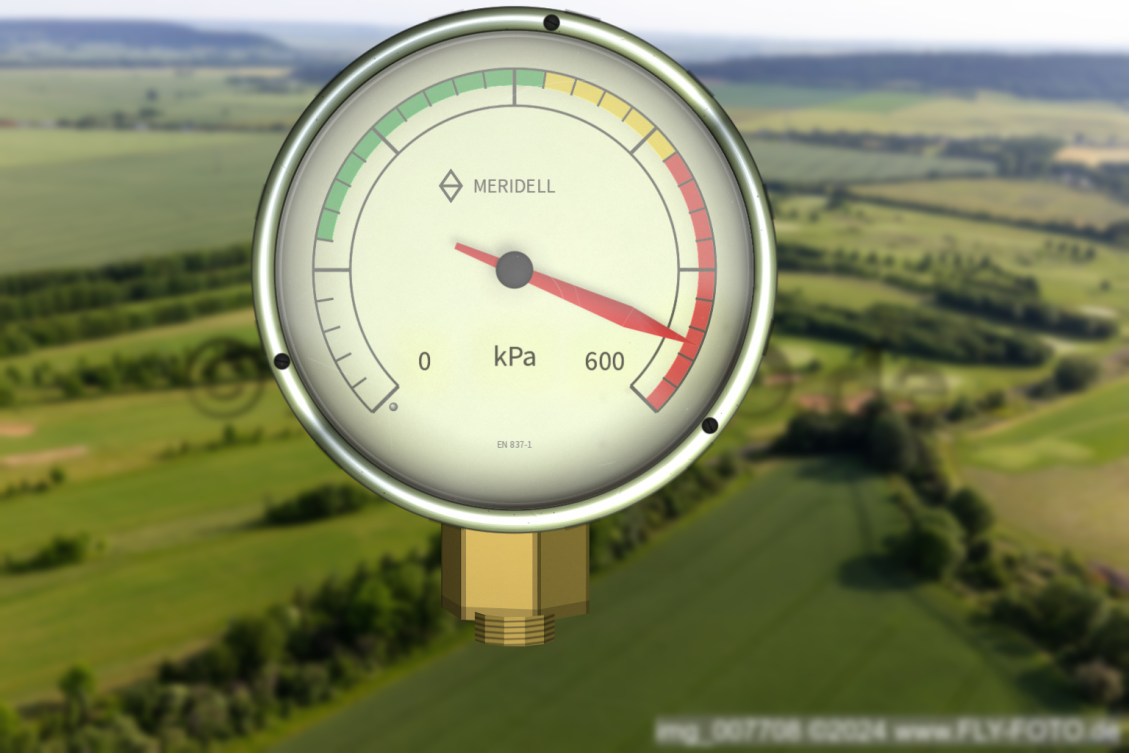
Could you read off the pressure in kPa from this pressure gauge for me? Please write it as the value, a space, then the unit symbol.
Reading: 550 kPa
